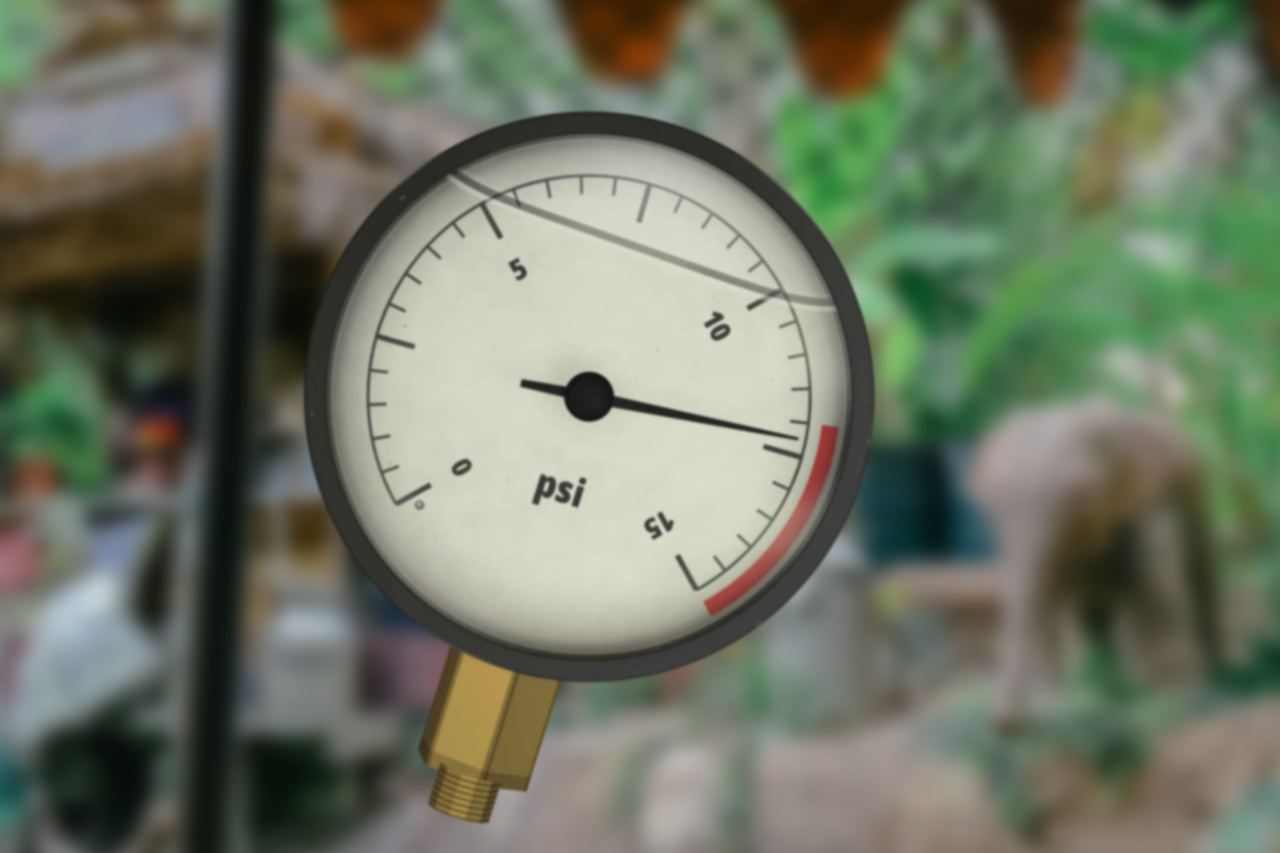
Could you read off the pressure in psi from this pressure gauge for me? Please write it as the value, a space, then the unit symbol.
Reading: 12.25 psi
